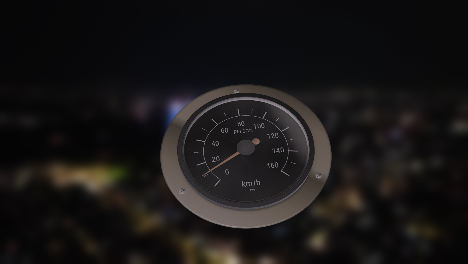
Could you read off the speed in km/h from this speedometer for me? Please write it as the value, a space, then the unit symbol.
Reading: 10 km/h
